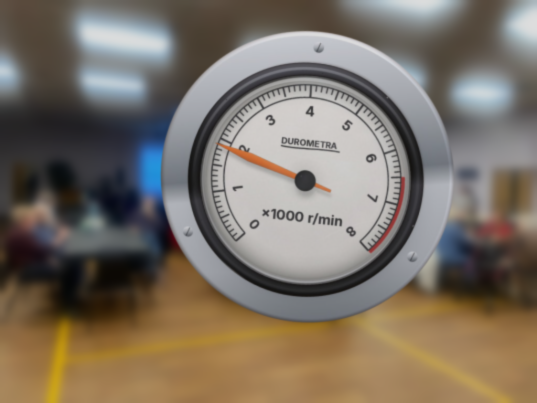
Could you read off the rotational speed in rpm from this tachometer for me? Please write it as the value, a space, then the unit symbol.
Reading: 1900 rpm
